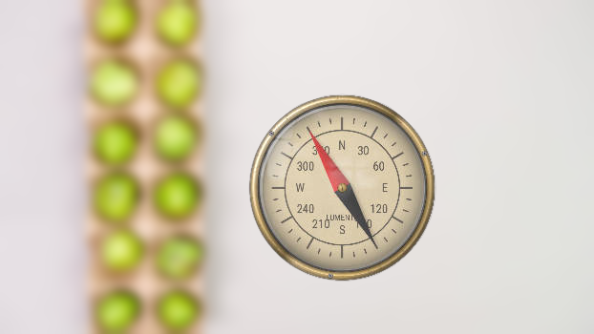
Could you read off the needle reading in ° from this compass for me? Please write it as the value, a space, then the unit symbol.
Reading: 330 °
